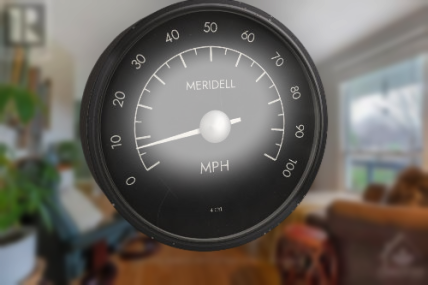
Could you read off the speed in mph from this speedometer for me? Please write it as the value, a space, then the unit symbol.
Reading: 7.5 mph
